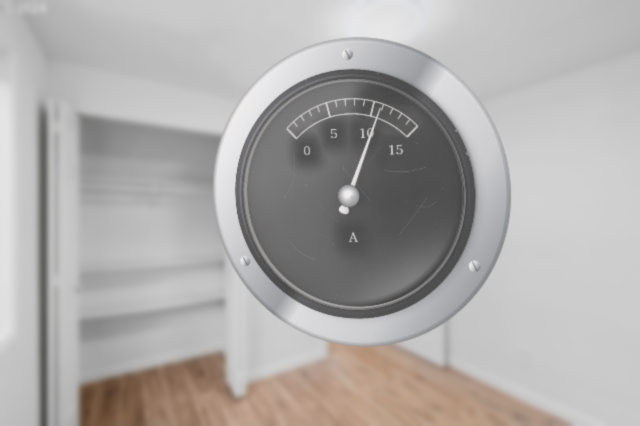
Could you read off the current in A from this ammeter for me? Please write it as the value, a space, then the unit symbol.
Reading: 11 A
